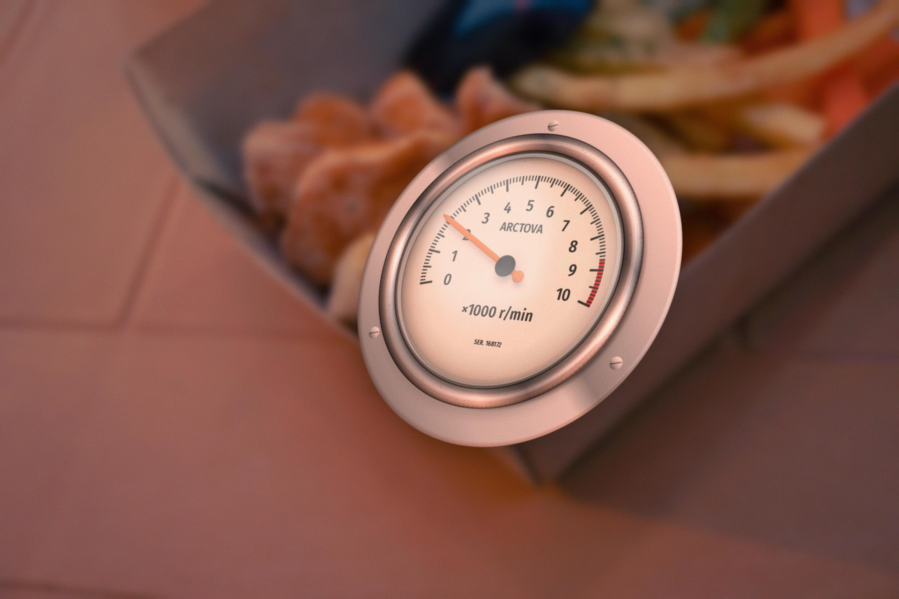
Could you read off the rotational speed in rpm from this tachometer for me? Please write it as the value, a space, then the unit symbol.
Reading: 2000 rpm
